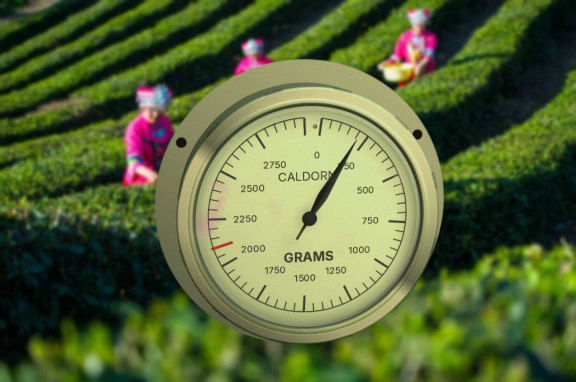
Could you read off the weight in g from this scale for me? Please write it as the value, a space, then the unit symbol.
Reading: 200 g
